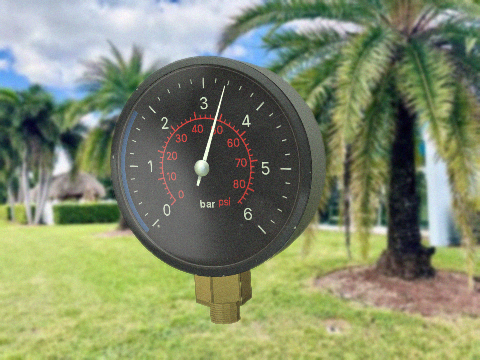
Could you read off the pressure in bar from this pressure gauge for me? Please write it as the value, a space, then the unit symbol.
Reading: 3.4 bar
